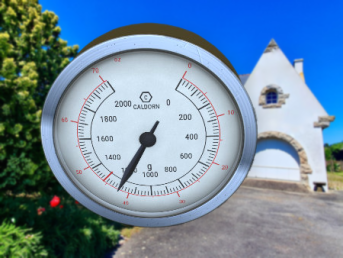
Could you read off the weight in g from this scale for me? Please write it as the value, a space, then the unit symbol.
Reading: 1200 g
